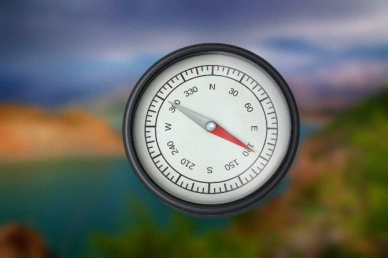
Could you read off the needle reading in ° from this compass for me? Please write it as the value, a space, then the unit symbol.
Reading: 120 °
